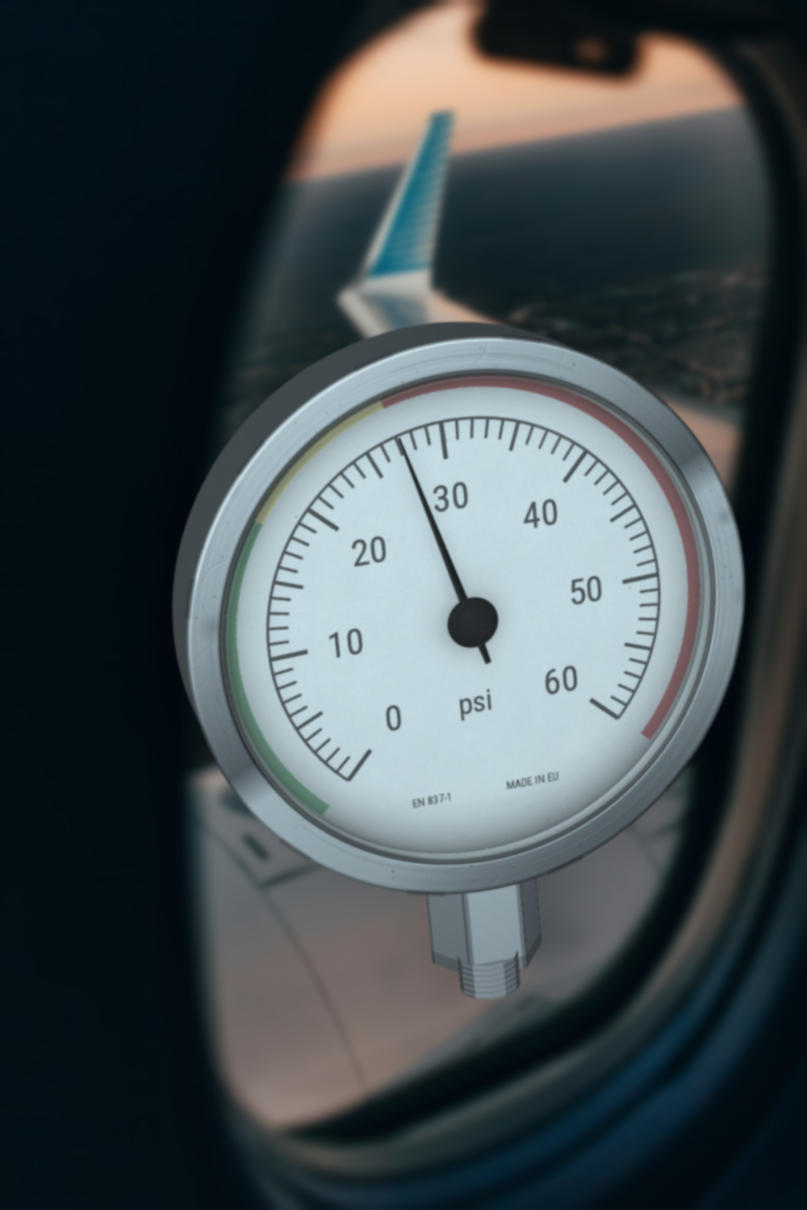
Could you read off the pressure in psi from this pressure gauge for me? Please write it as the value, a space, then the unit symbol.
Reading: 27 psi
